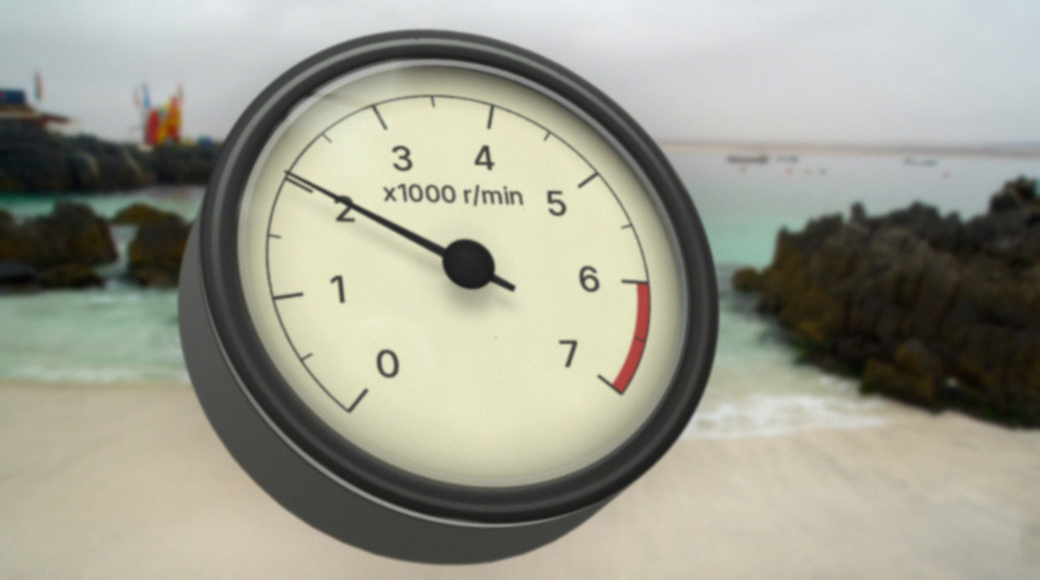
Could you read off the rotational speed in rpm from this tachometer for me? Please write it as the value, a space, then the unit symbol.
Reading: 2000 rpm
